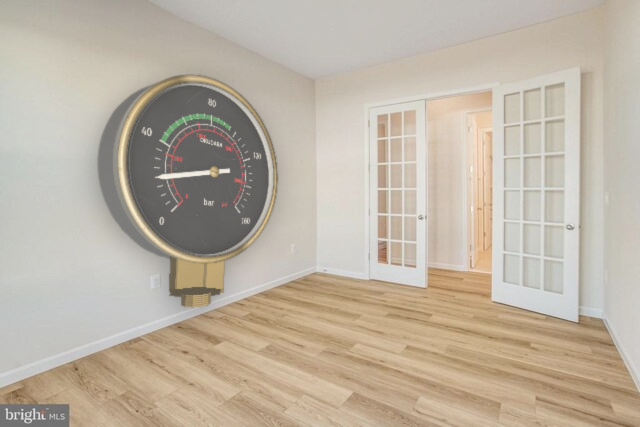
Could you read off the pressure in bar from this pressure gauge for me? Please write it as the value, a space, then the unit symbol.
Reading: 20 bar
